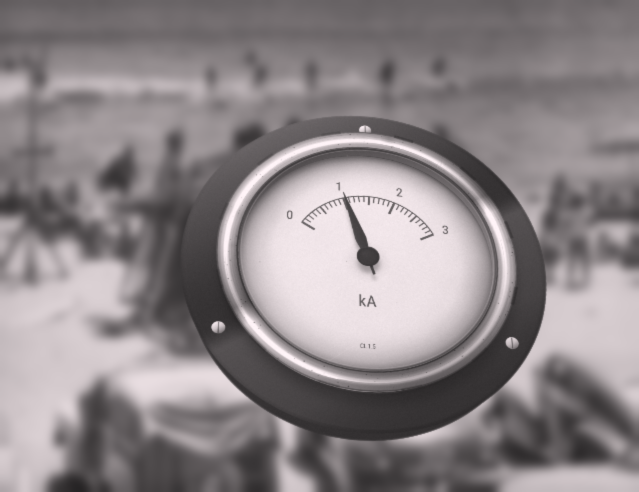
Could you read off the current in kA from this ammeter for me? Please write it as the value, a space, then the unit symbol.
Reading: 1 kA
